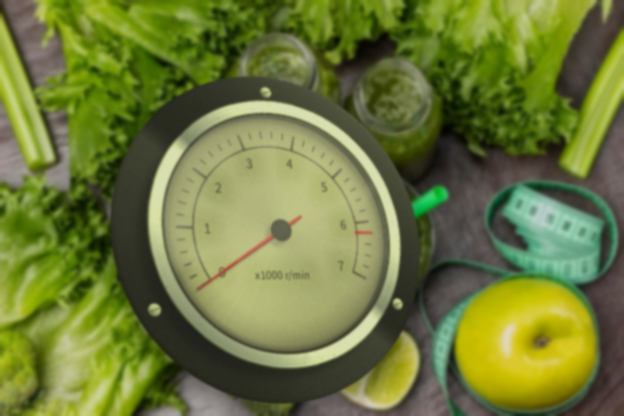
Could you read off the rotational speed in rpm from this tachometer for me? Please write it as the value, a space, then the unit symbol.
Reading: 0 rpm
